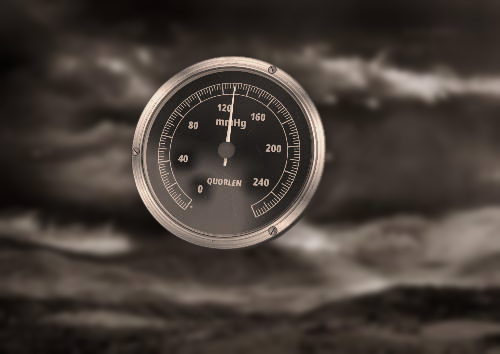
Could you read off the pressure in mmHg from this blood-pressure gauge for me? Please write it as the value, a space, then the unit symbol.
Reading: 130 mmHg
